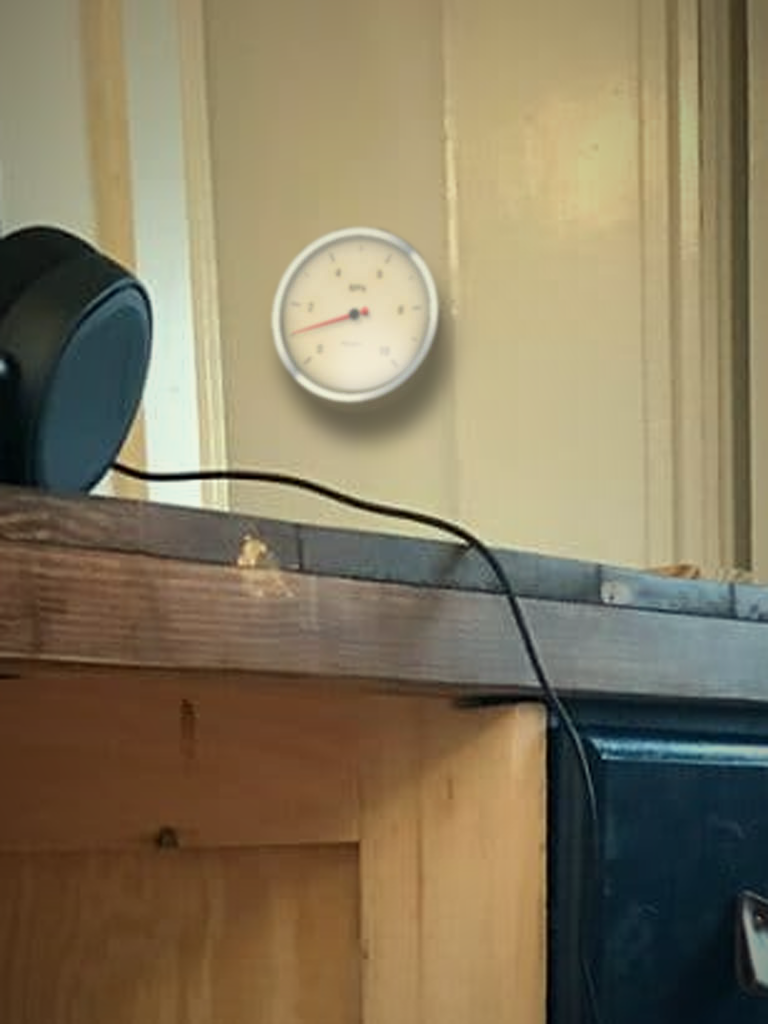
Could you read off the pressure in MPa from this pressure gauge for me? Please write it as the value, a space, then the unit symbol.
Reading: 1 MPa
